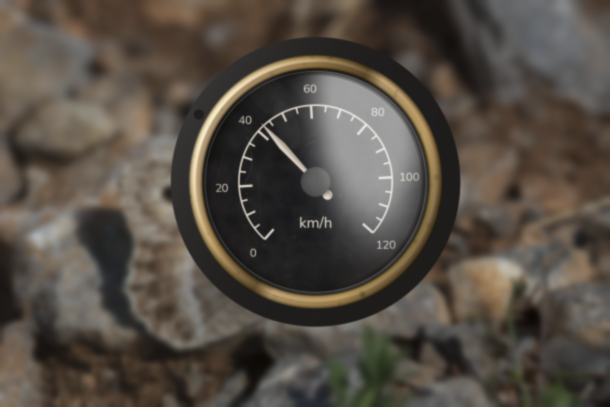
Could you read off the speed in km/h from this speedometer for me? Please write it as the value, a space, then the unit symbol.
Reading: 42.5 km/h
